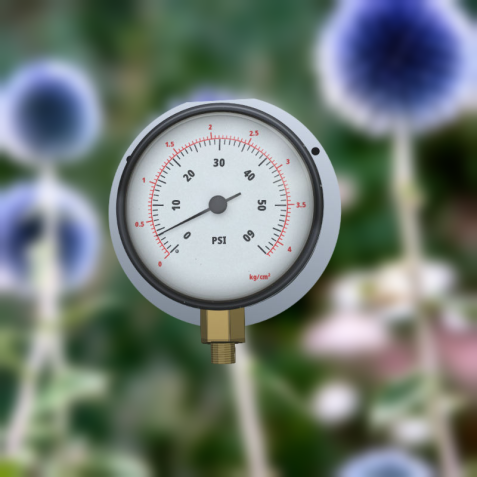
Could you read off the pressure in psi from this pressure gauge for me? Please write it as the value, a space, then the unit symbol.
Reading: 4 psi
